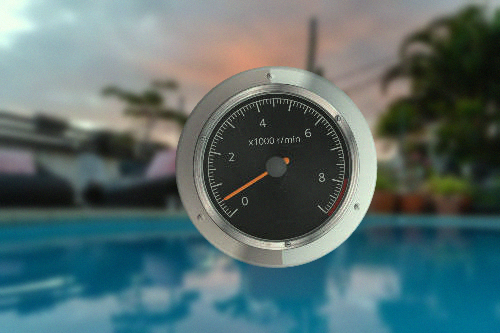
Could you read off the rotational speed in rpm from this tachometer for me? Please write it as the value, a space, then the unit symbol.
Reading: 500 rpm
